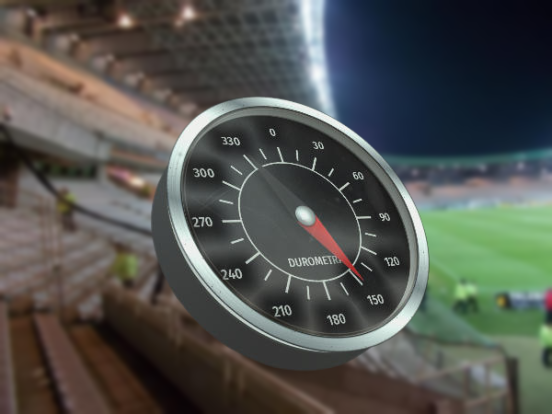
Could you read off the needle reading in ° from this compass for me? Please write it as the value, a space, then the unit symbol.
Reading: 150 °
